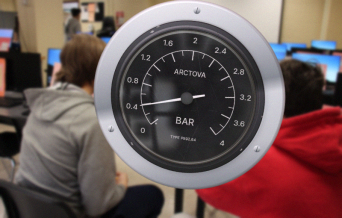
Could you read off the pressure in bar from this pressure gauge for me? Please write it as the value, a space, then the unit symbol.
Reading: 0.4 bar
